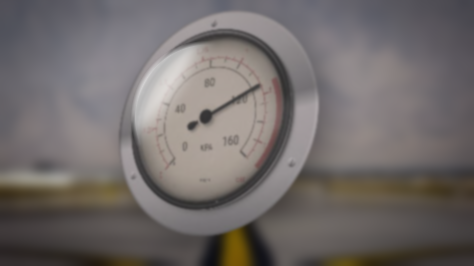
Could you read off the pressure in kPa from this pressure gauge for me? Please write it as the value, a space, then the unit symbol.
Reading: 120 kPa
